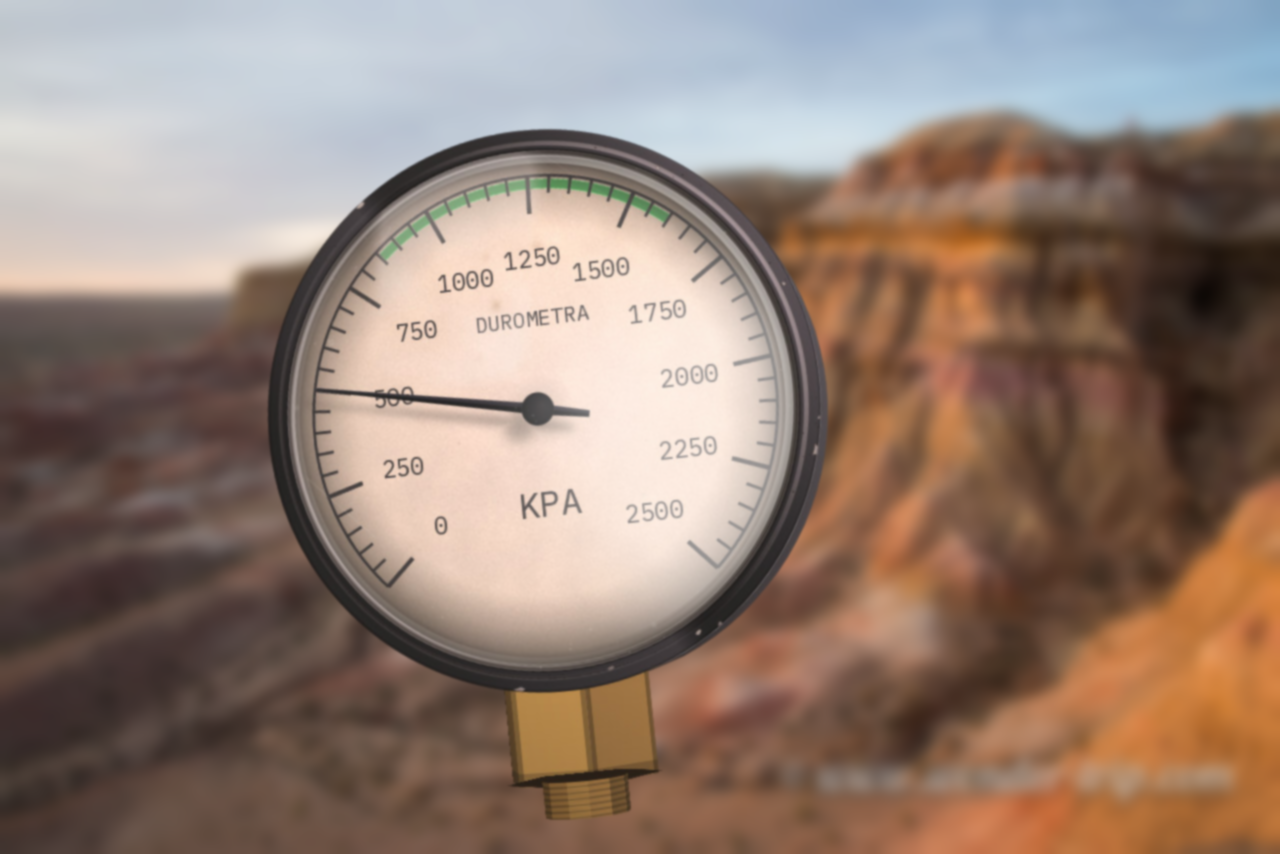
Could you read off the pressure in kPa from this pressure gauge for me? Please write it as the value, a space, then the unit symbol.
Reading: 500 kPa
